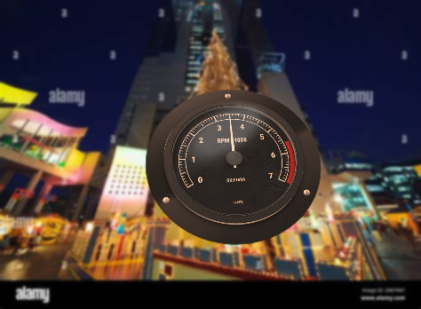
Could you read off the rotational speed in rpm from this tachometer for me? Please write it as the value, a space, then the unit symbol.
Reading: 3500 rpm
